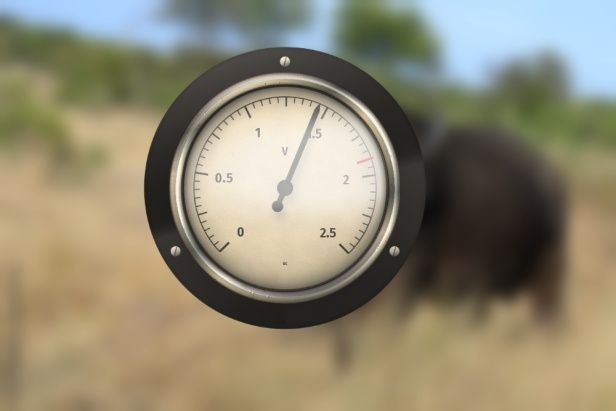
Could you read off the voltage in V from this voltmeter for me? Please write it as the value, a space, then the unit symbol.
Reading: 1.45 V
